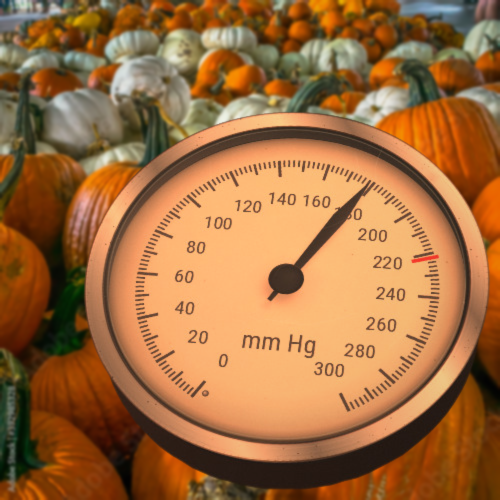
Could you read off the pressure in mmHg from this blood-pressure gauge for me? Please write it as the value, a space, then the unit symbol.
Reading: 180 mmHg
